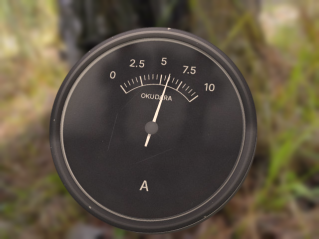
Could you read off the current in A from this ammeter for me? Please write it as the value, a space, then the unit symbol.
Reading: 6 A
